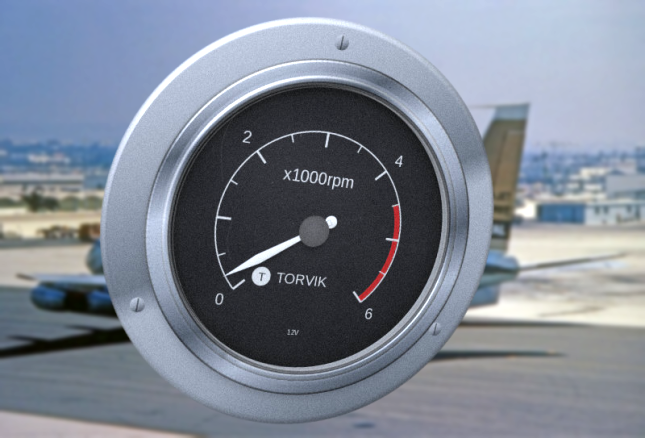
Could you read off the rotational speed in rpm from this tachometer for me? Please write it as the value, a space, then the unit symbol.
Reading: 250 rpm
